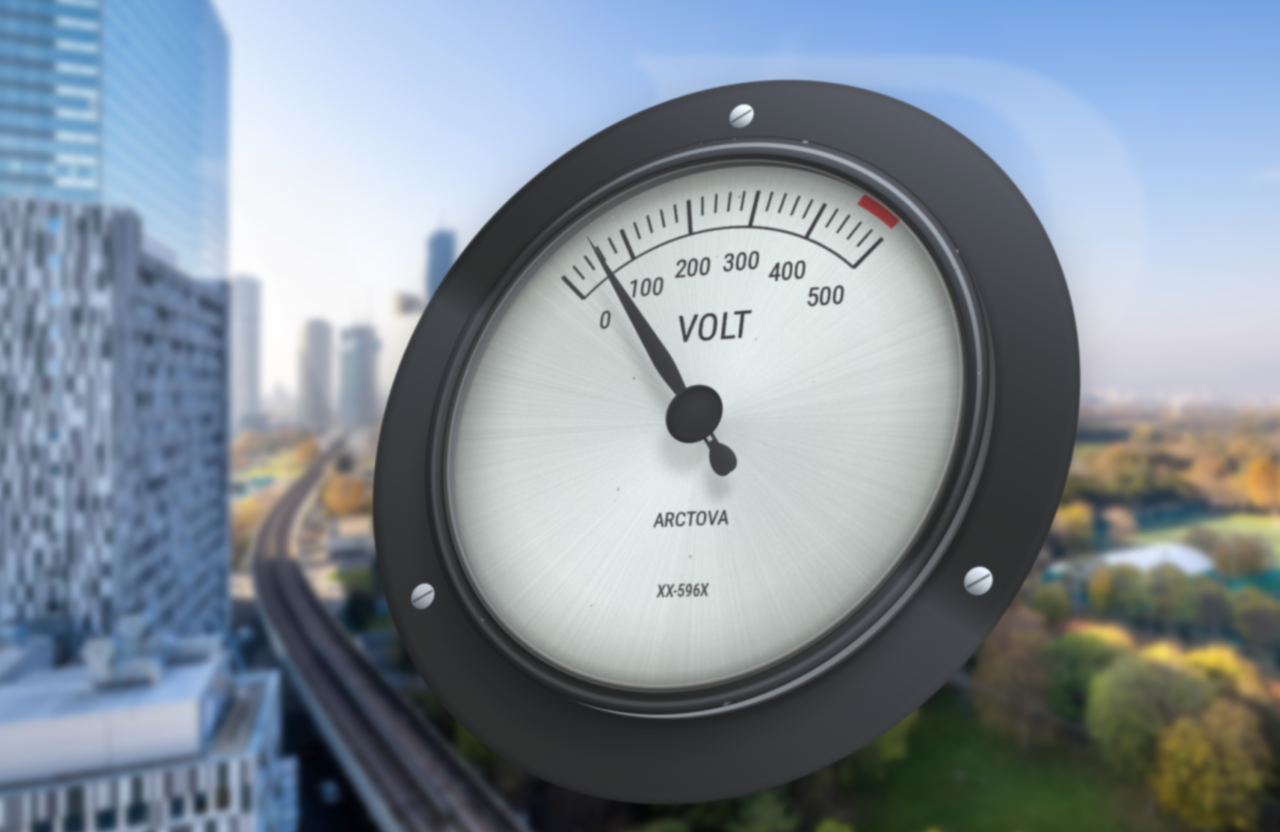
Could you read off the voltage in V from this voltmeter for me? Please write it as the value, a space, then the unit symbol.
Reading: 60 V
